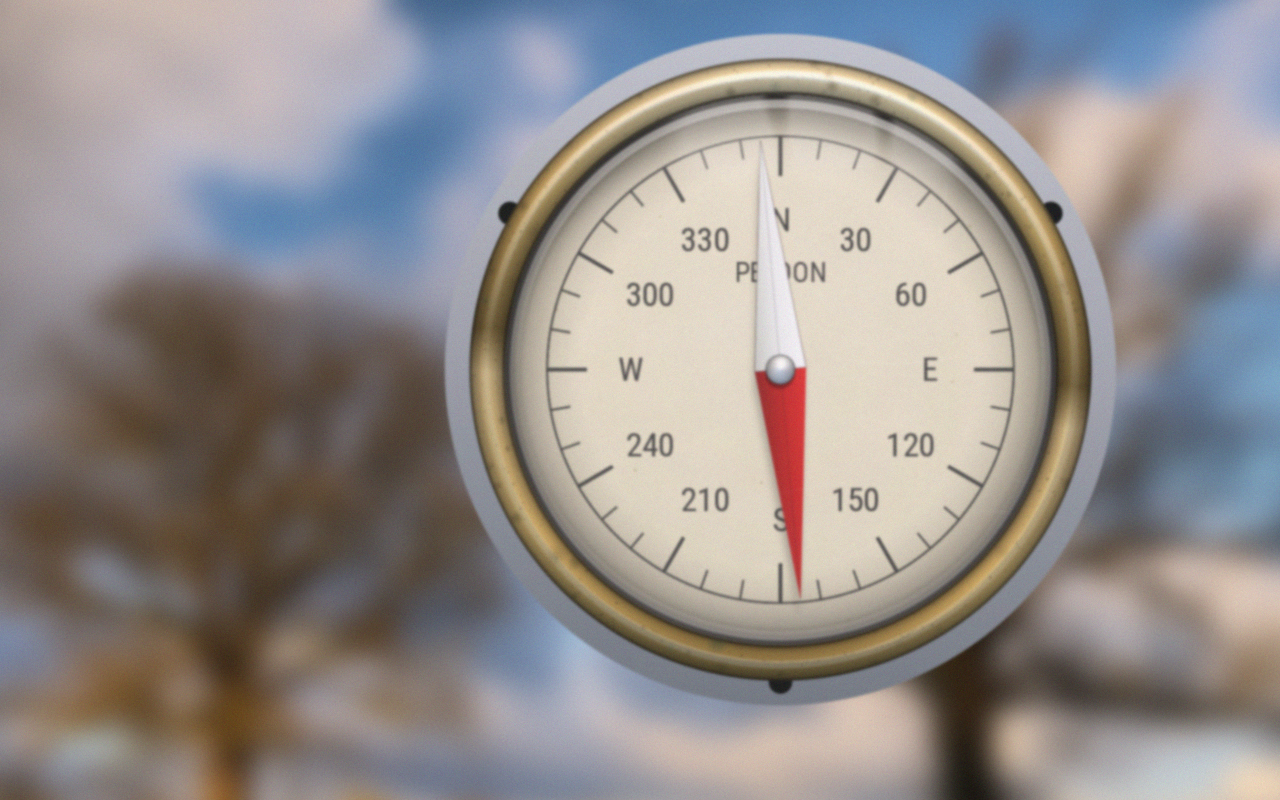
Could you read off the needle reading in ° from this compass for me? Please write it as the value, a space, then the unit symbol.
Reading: 175 °
